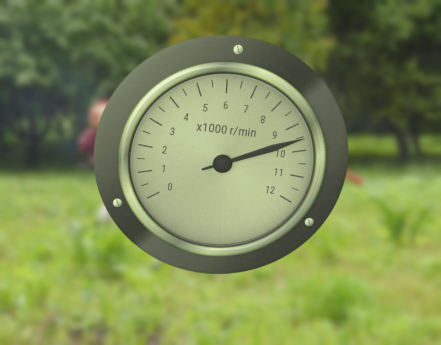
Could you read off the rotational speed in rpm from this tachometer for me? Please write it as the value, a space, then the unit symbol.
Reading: 9500 rpm
